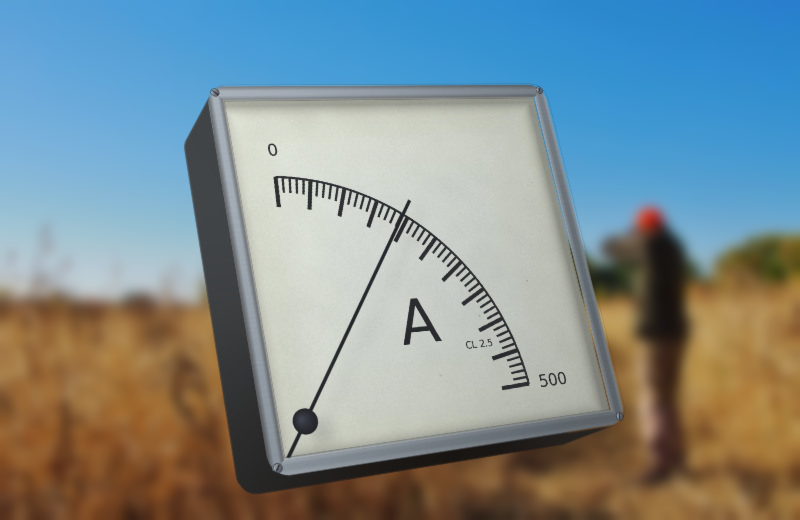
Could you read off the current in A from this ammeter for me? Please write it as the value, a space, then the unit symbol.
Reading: 190 A
